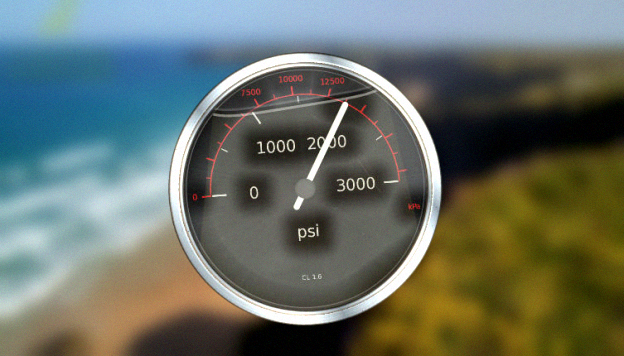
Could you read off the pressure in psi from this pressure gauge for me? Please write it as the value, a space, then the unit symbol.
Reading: 2000 psi
